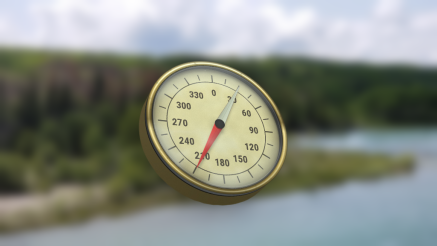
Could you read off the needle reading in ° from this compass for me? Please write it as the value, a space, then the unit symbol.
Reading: 210 °
